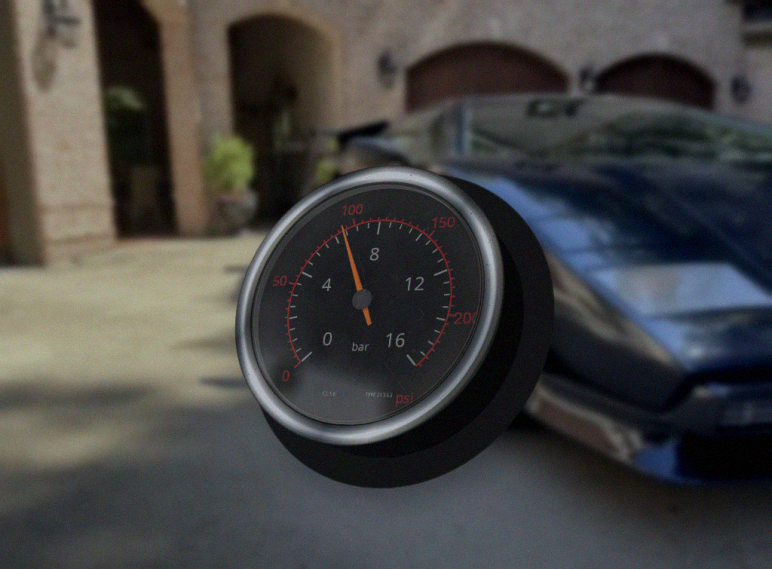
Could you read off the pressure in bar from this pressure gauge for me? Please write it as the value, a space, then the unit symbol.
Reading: 6.5 bar
